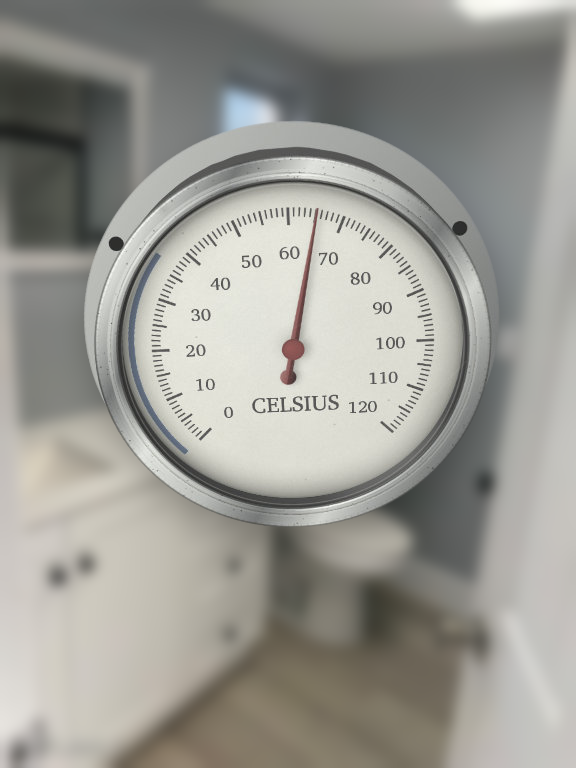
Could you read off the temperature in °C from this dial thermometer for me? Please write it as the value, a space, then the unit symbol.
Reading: 65 °C
